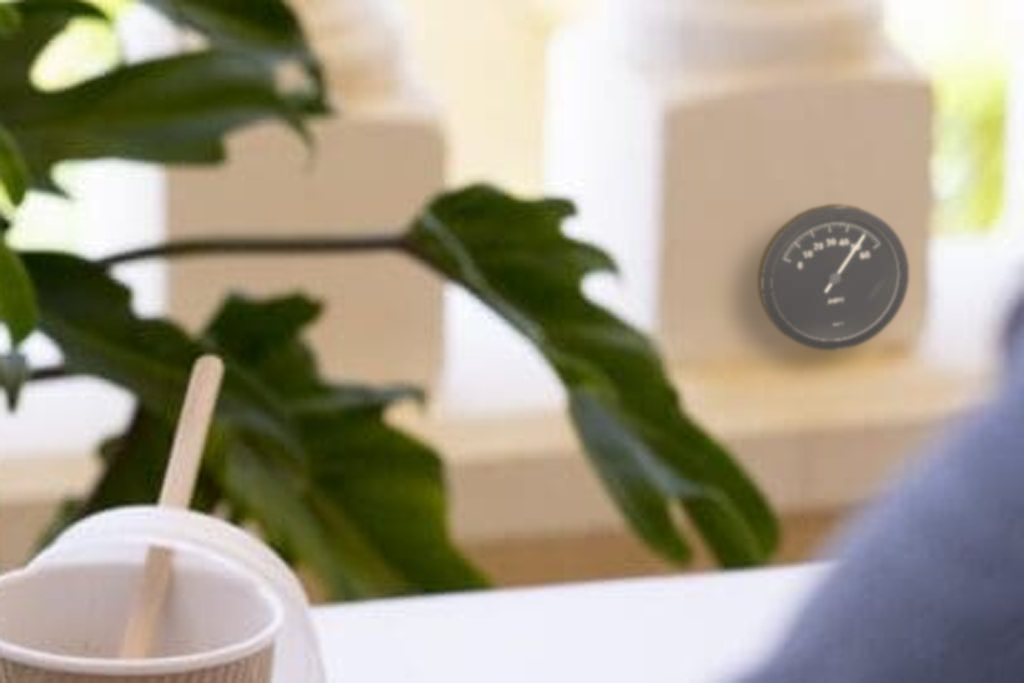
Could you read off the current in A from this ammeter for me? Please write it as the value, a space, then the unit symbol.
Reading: 50 A
